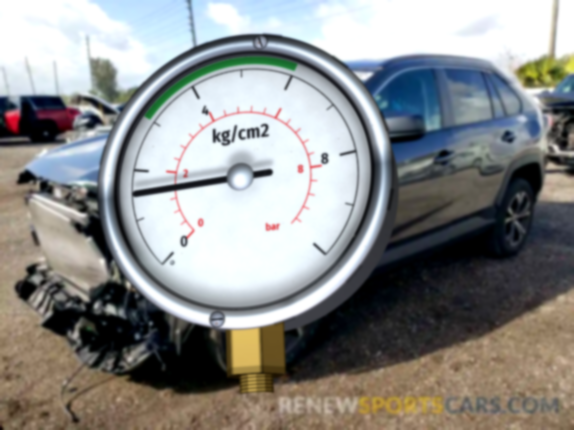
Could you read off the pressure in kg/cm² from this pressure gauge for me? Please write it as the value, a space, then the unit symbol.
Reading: 1.5 kg/cm²
